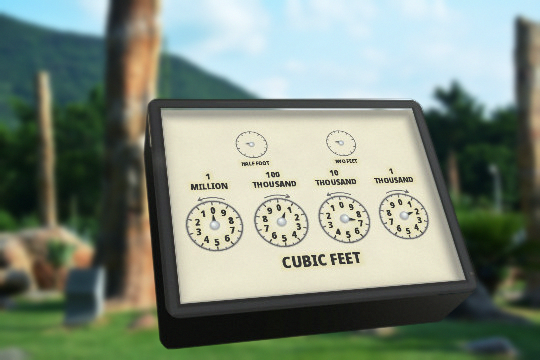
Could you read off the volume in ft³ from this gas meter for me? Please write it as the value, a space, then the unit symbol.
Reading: 7200 ft³
